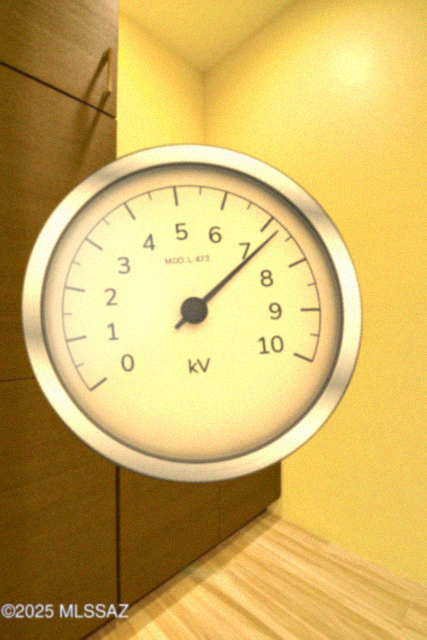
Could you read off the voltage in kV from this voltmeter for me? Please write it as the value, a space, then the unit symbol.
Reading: 7.25 kV
